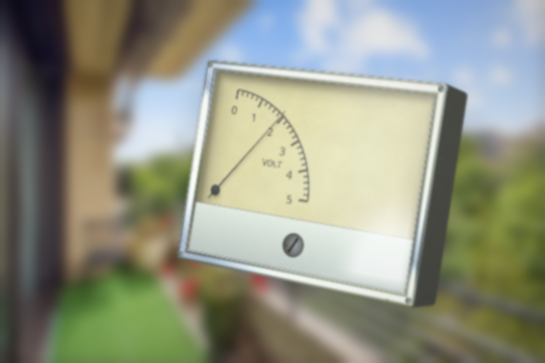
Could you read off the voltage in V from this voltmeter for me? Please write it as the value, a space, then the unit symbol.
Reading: 2 V
